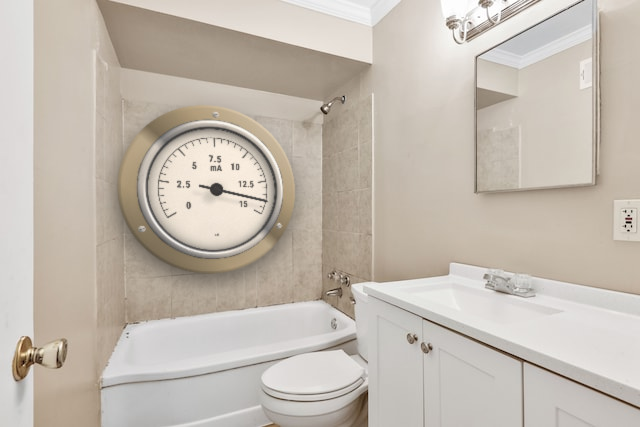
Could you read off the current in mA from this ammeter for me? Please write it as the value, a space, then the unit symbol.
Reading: 14 mA
